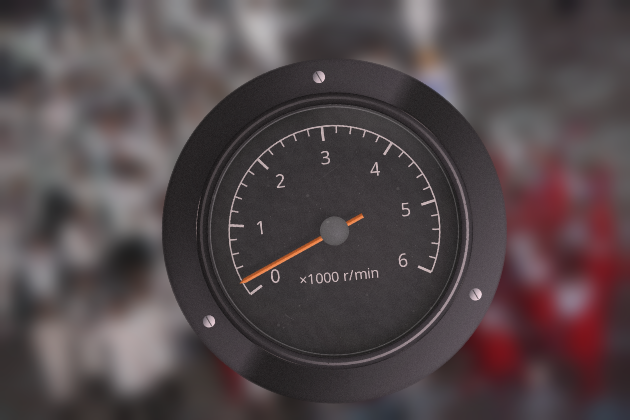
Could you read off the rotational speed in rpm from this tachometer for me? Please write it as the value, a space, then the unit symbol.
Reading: 200 rpm
